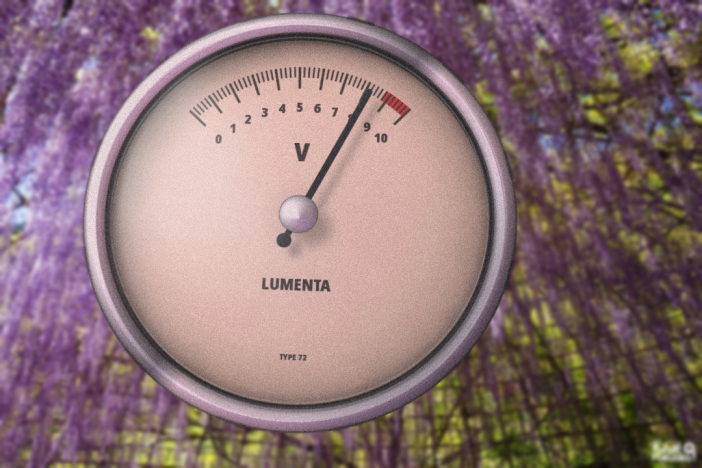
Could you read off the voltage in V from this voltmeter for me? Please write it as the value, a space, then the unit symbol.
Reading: 8.2 V
